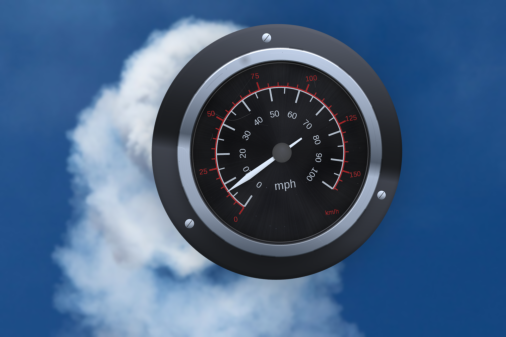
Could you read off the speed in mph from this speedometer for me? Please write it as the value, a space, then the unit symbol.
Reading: 7.5 mph
